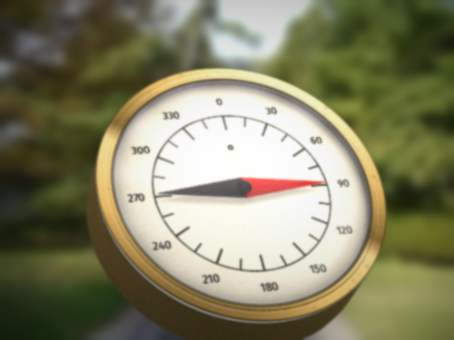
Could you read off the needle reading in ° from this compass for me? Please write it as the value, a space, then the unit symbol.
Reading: 90 °
